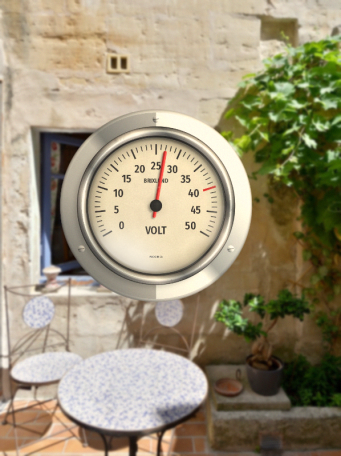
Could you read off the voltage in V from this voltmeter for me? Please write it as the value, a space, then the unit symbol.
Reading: 27 V
